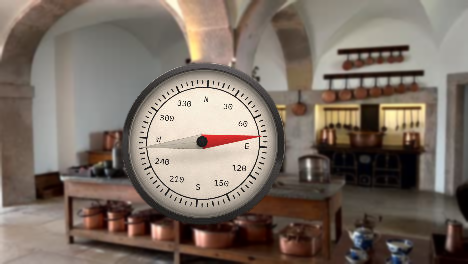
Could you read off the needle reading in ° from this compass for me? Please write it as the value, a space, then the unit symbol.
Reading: 80 °
